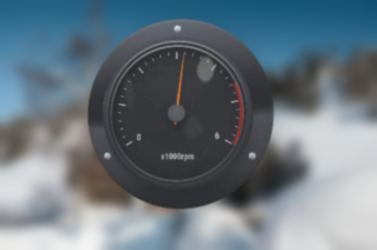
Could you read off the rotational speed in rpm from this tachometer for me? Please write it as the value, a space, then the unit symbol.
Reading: 3200 rpm
